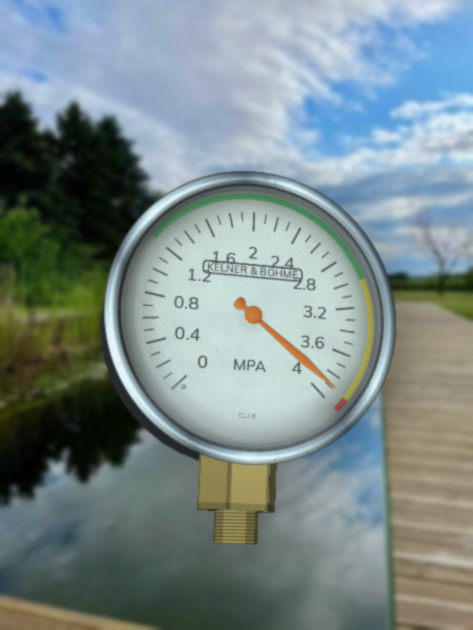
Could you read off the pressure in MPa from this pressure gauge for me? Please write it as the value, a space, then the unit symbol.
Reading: 3.9 MPa
